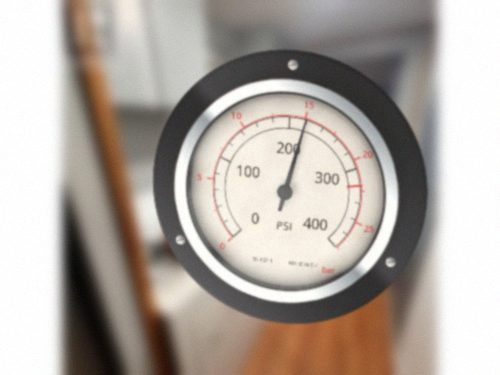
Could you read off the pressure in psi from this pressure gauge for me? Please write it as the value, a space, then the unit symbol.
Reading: 220 psi
